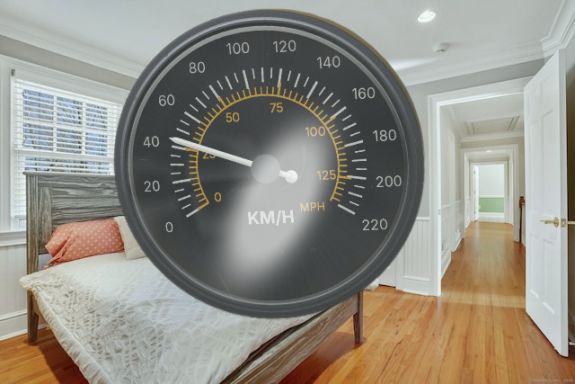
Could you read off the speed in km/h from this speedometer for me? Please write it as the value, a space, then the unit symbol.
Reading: 45 km/h
